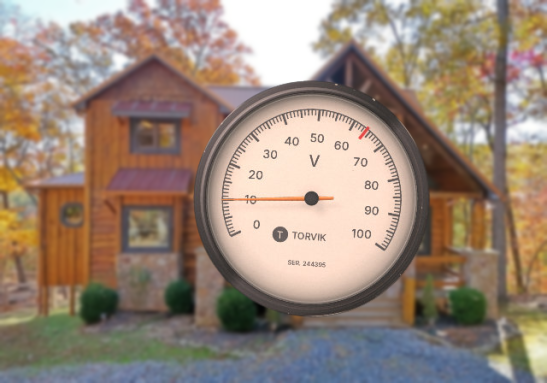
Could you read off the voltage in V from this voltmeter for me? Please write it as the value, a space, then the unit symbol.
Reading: 10 V
